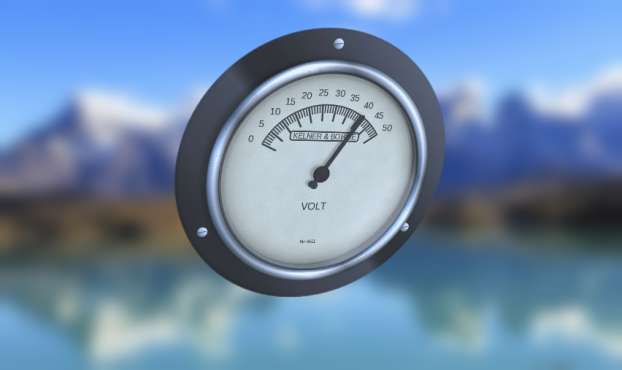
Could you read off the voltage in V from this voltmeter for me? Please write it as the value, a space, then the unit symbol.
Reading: 40 V
